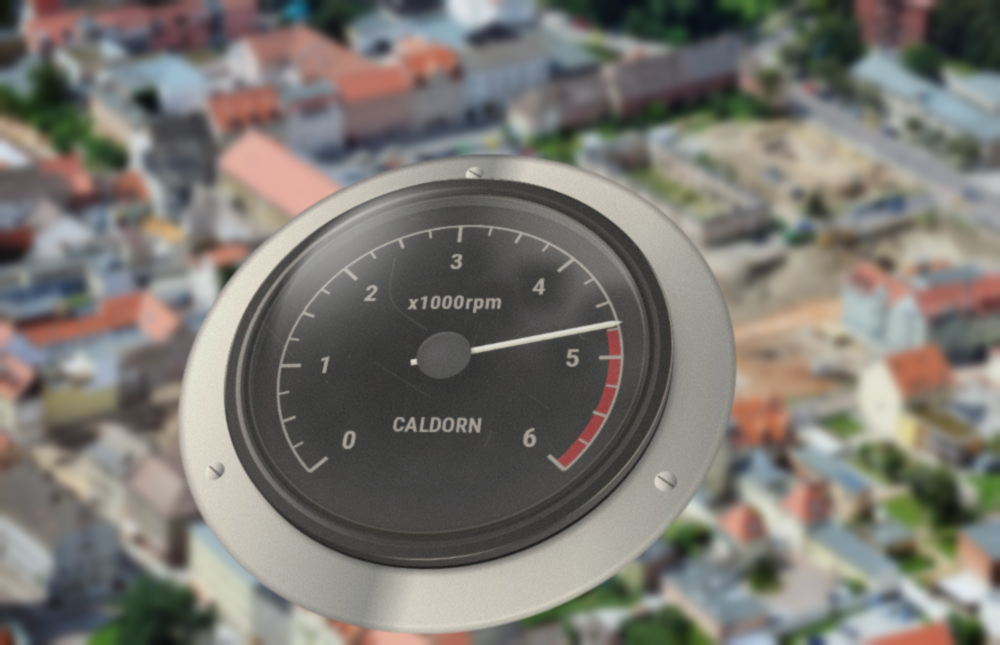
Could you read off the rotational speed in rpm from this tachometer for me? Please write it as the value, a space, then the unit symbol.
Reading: 4750 rpm
